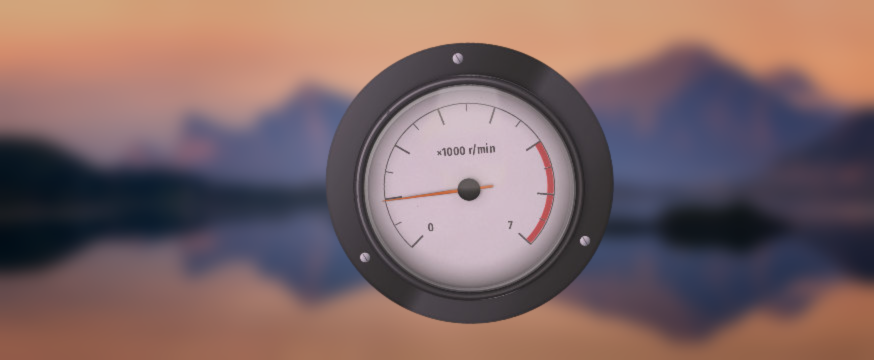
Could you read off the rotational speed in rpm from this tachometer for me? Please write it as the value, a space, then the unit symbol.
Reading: 1000 rpm
